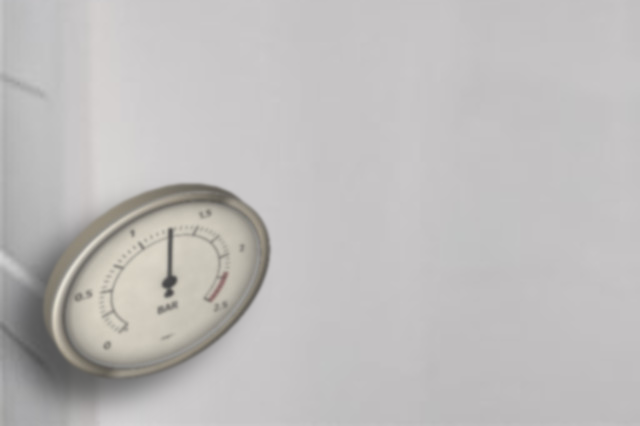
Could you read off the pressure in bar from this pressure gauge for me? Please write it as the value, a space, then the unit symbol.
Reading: 1.25 bar
